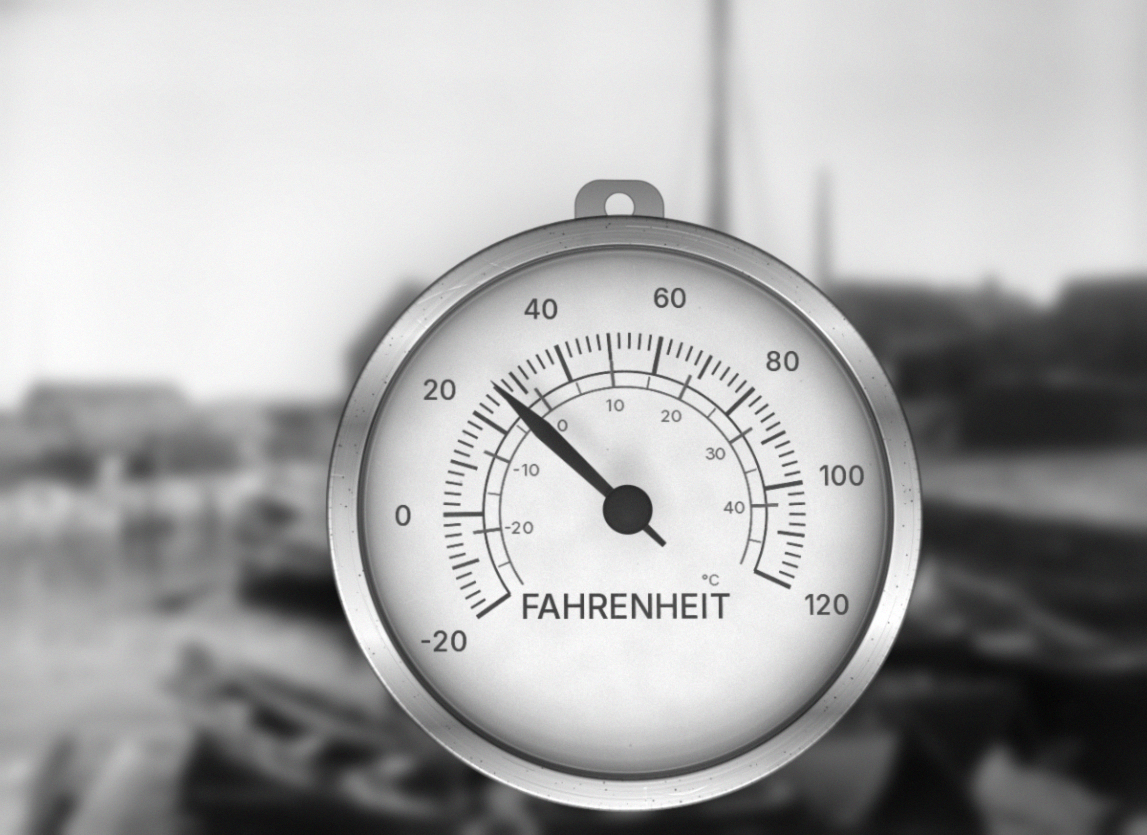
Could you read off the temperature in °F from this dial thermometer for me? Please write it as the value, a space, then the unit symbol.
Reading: 26 °F
